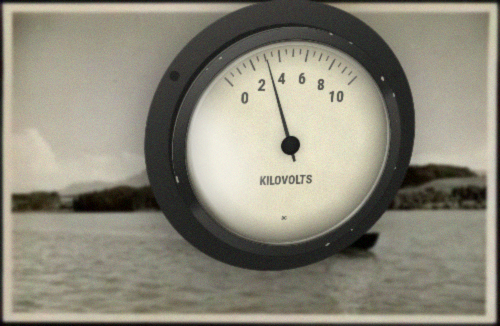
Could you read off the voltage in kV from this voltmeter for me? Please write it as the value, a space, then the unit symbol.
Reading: 3 kV
